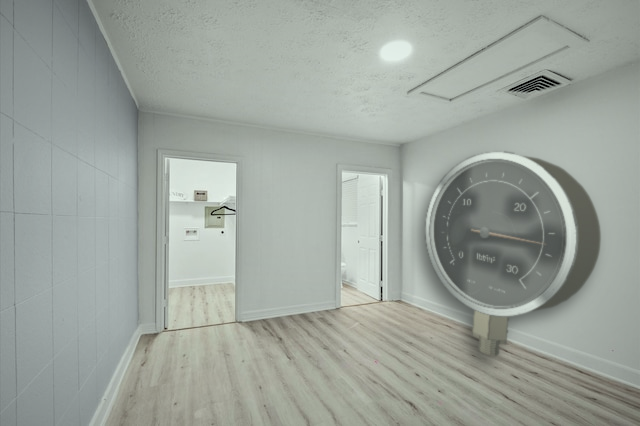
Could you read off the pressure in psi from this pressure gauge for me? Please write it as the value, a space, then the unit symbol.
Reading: 25 psi
